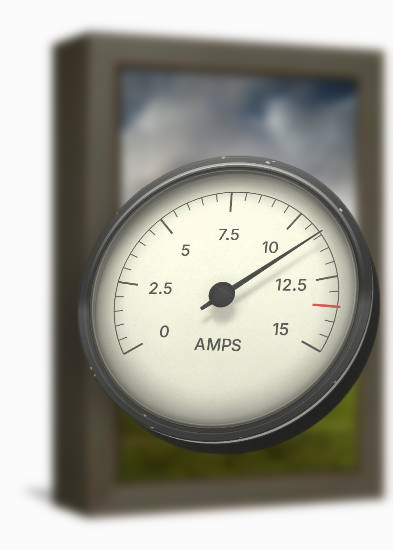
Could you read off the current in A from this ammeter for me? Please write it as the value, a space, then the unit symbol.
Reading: 11 A
